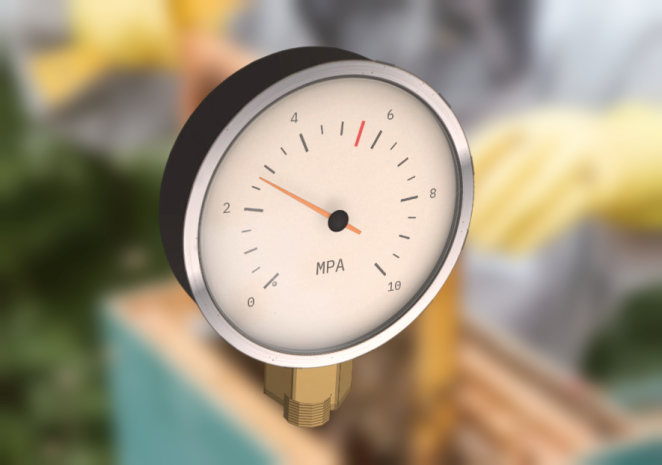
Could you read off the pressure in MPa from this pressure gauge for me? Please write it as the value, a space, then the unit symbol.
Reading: 2.75 MPa
